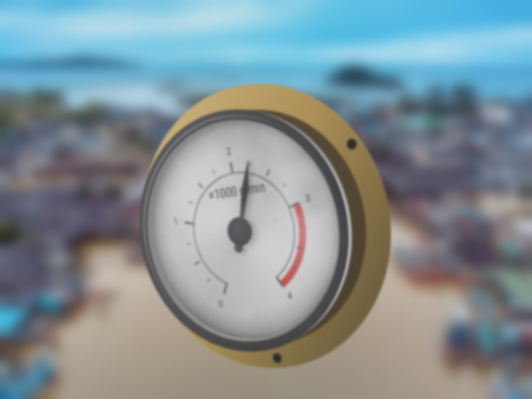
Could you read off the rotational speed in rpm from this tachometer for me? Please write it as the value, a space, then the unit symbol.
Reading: 2250 rpm
